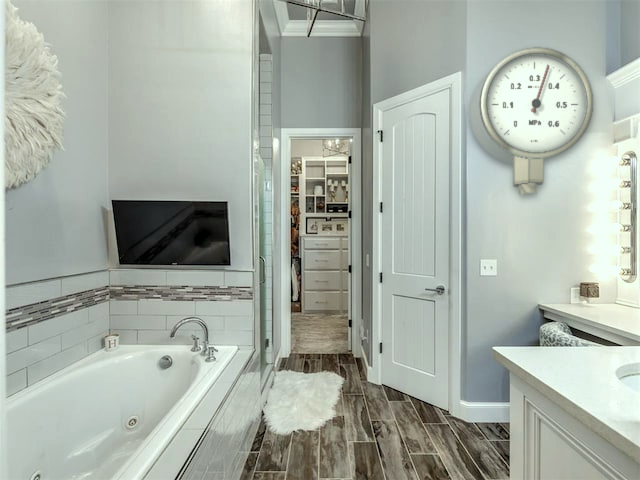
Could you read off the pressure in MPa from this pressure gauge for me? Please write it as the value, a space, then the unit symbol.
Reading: 0.34 MPa
